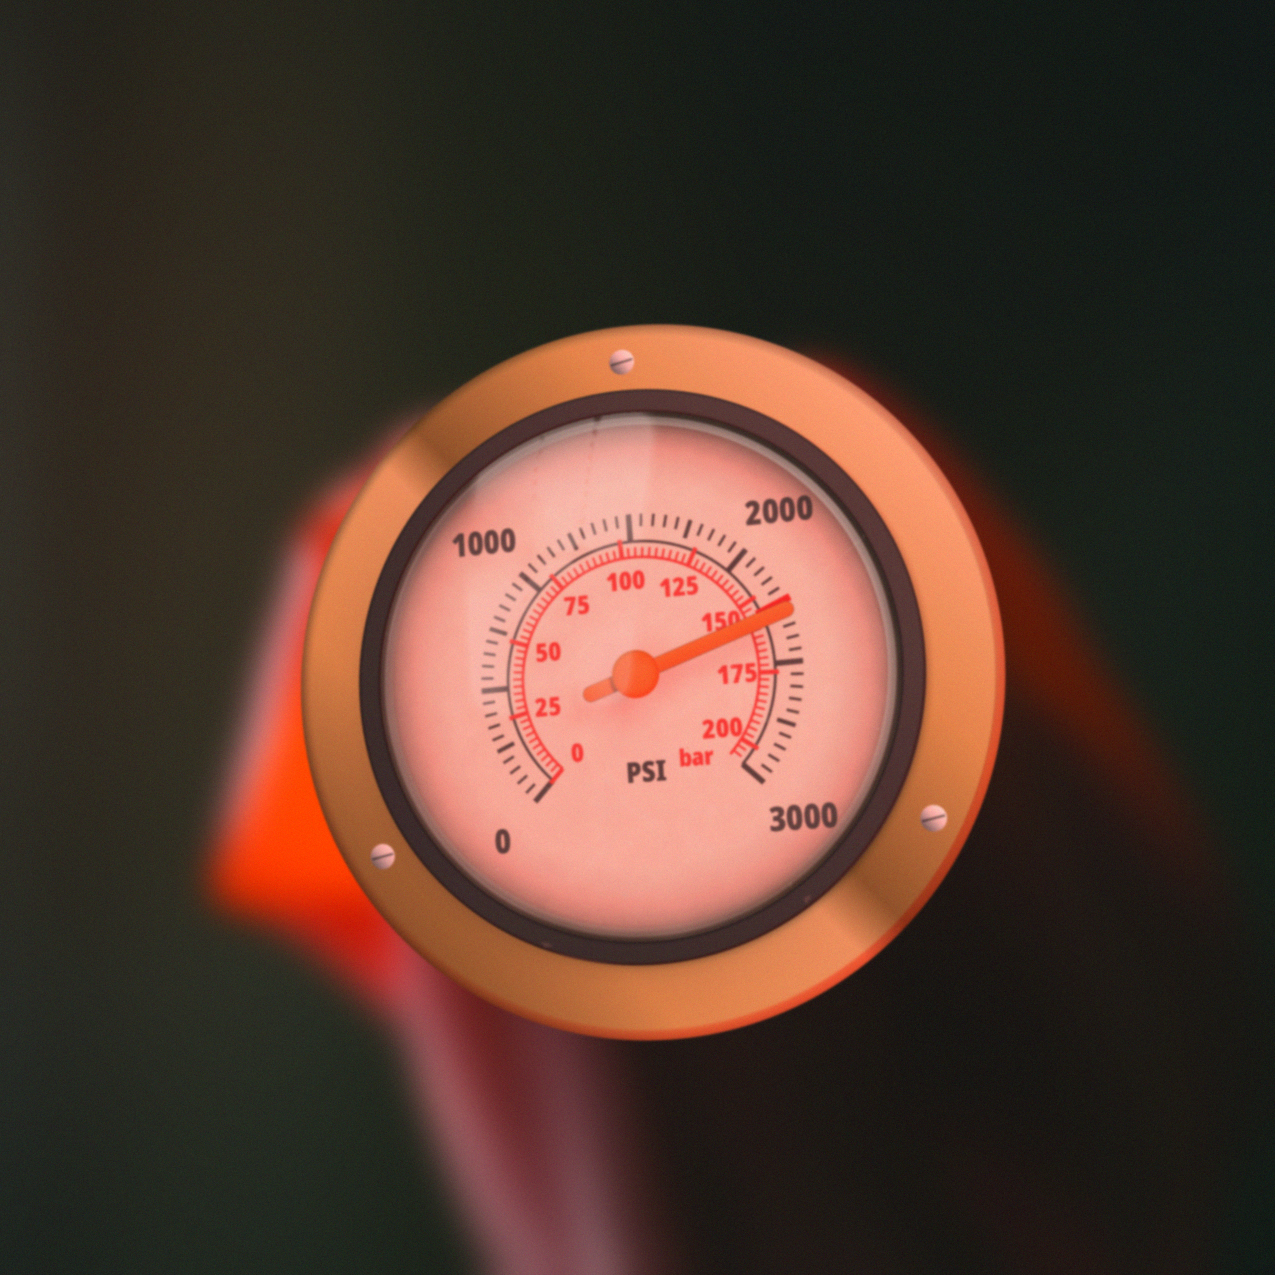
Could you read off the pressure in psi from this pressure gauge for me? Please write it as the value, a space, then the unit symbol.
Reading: 2300 psi
